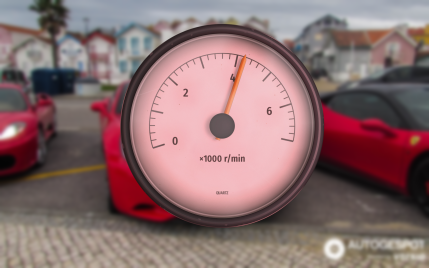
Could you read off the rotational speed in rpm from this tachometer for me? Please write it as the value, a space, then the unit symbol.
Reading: 4200 rpm
